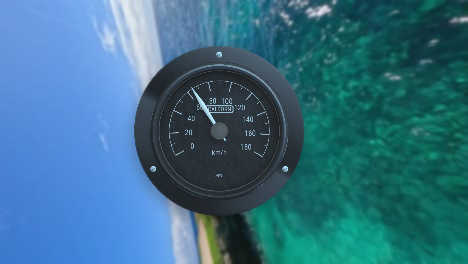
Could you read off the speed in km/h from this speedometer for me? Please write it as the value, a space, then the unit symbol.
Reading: 65 km/h
